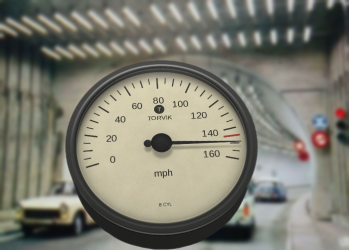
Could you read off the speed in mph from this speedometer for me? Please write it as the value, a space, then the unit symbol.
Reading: 150 mph
